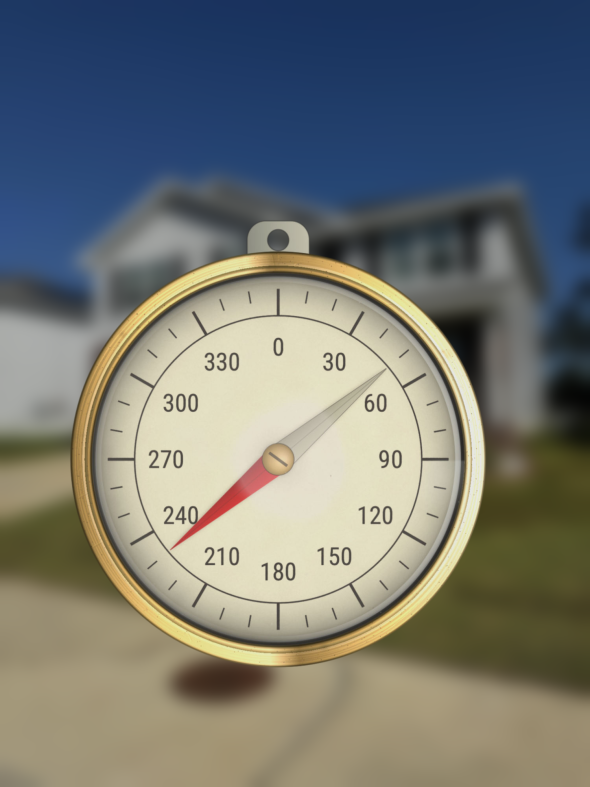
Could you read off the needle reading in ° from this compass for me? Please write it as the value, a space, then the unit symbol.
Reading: 230 °
